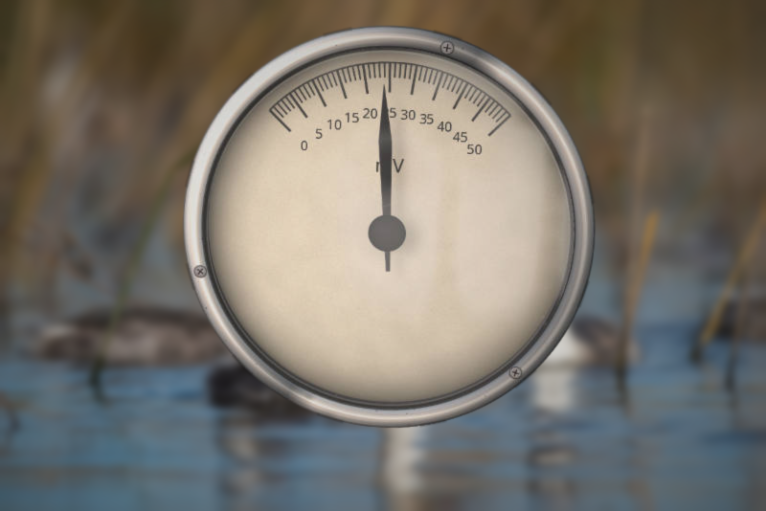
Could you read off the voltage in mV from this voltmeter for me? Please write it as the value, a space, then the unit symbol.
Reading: 24 mV
